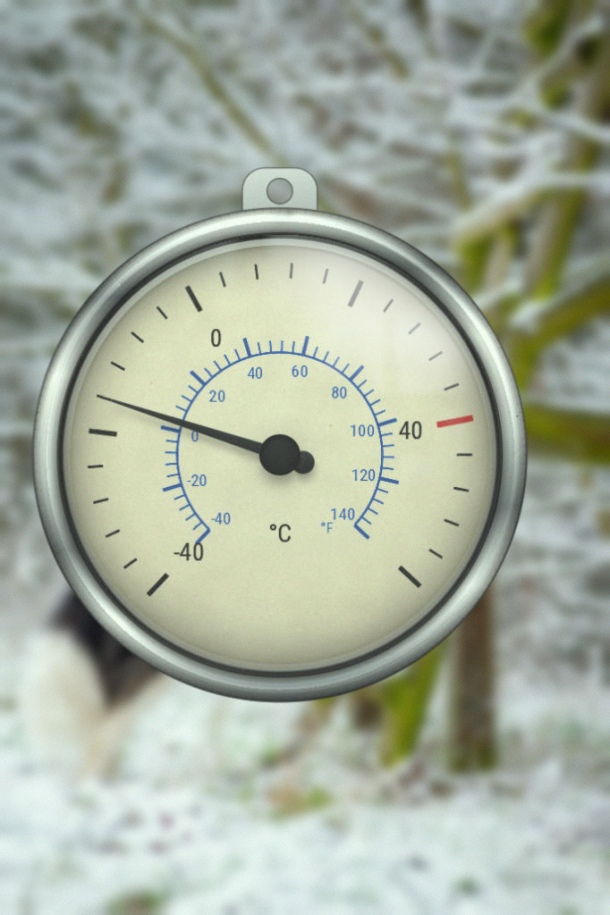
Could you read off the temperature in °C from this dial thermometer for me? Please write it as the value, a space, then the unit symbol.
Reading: -16 °C
